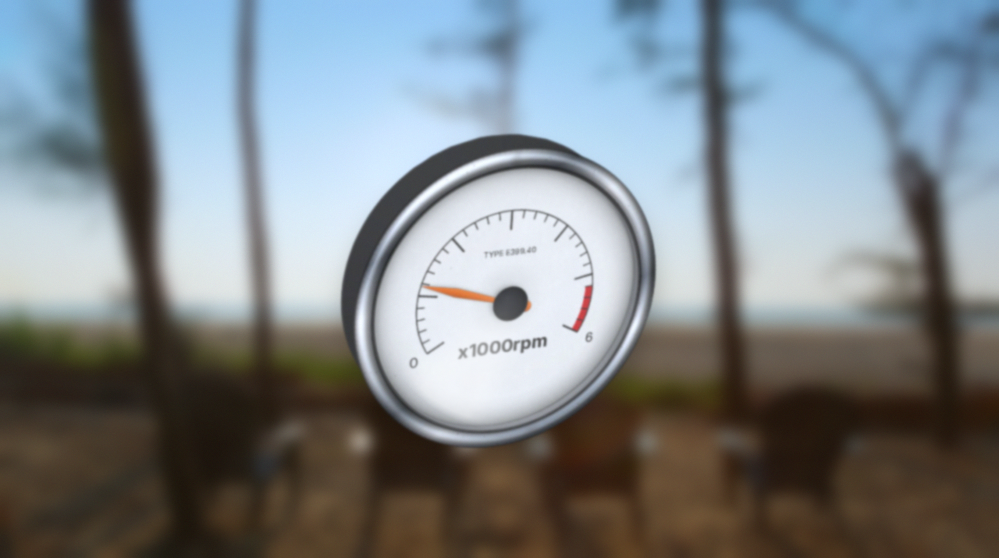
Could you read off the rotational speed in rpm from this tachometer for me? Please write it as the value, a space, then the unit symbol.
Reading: 1200 rpm
